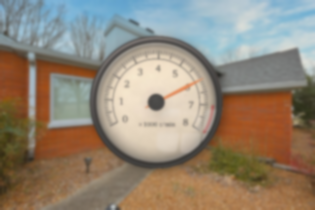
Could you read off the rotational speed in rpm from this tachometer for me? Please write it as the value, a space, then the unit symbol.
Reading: 6000 rpm
